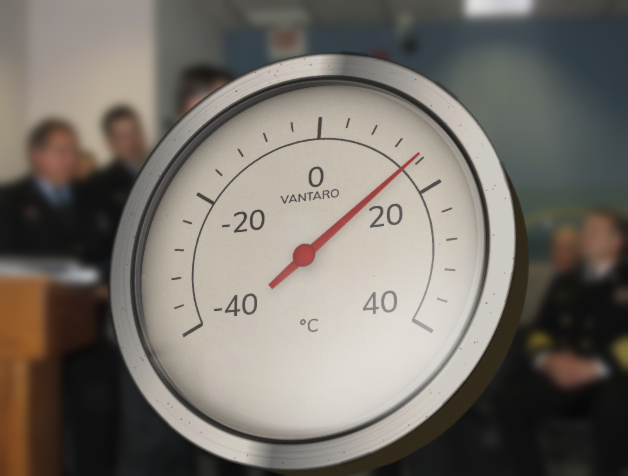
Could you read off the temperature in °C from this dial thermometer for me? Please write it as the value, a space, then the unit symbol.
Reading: 16 °C
